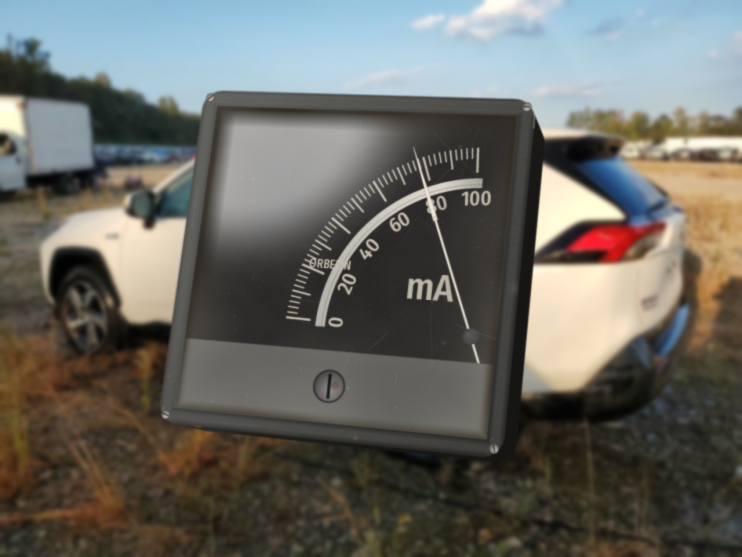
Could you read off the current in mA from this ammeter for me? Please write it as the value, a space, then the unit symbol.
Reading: 78 mA
